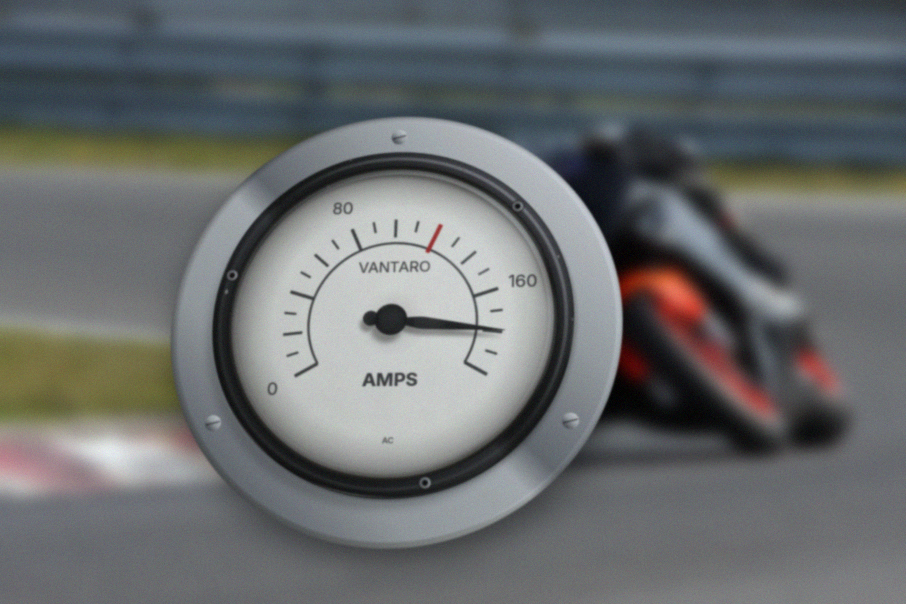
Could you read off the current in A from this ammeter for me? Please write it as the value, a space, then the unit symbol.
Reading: 180 A
